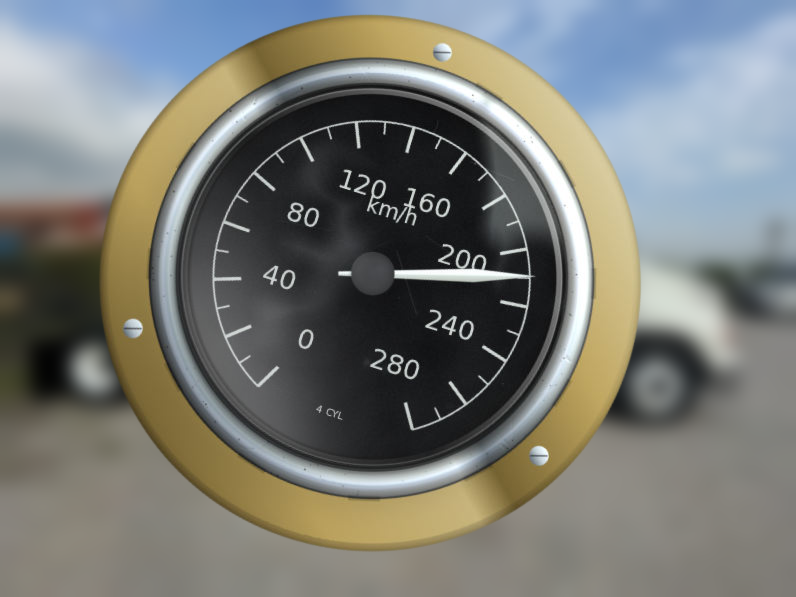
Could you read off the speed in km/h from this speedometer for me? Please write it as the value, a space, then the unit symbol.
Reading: 210 km/h
